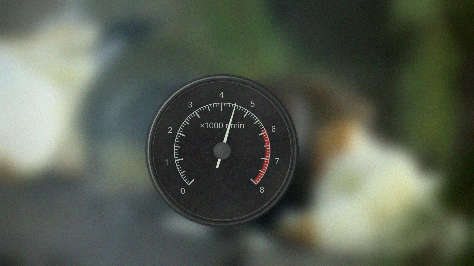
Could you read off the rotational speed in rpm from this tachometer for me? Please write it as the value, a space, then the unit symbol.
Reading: 4500 rpm
